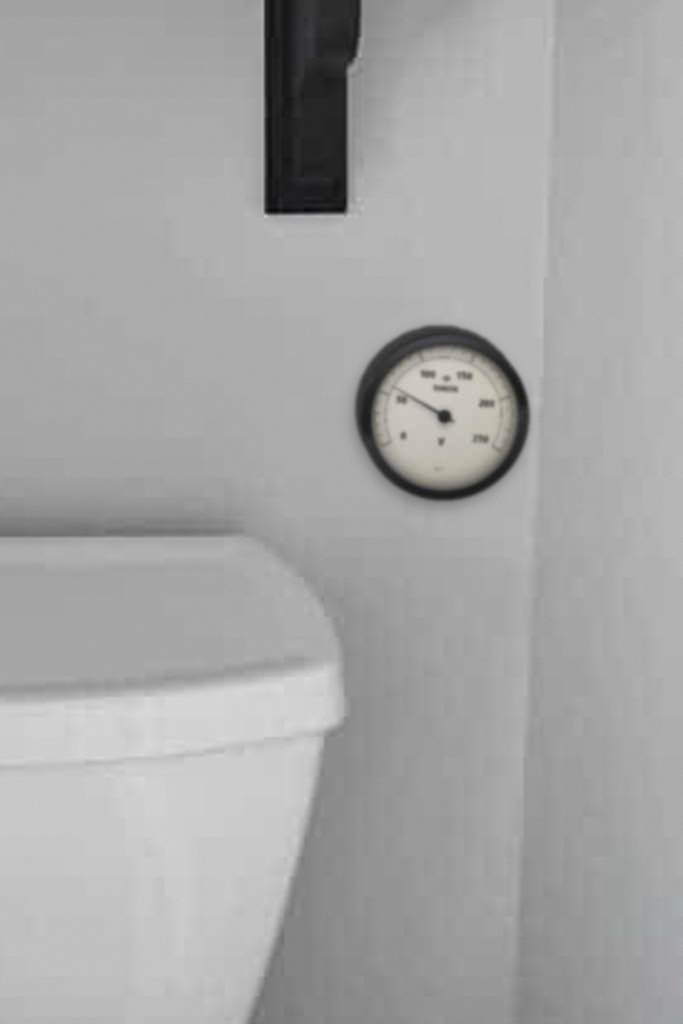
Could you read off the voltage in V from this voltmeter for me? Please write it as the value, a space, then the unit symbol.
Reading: 60 V
